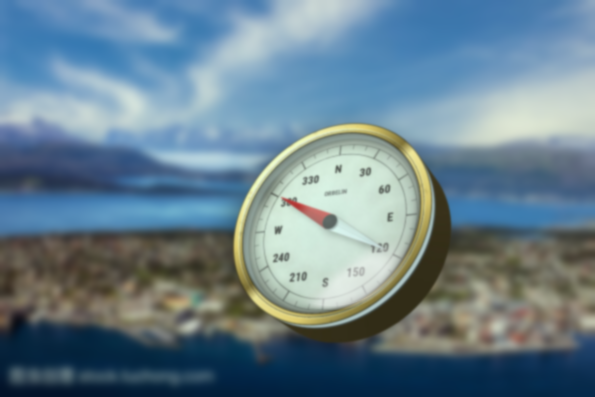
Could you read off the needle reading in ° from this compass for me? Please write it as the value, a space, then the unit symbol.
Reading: 300 °
